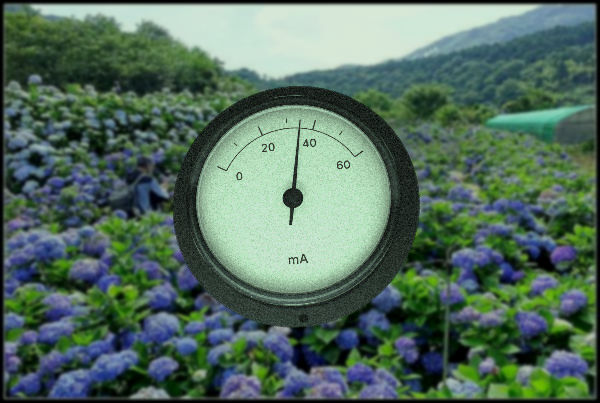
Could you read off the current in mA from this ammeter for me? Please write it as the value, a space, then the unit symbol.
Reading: 35 mA
